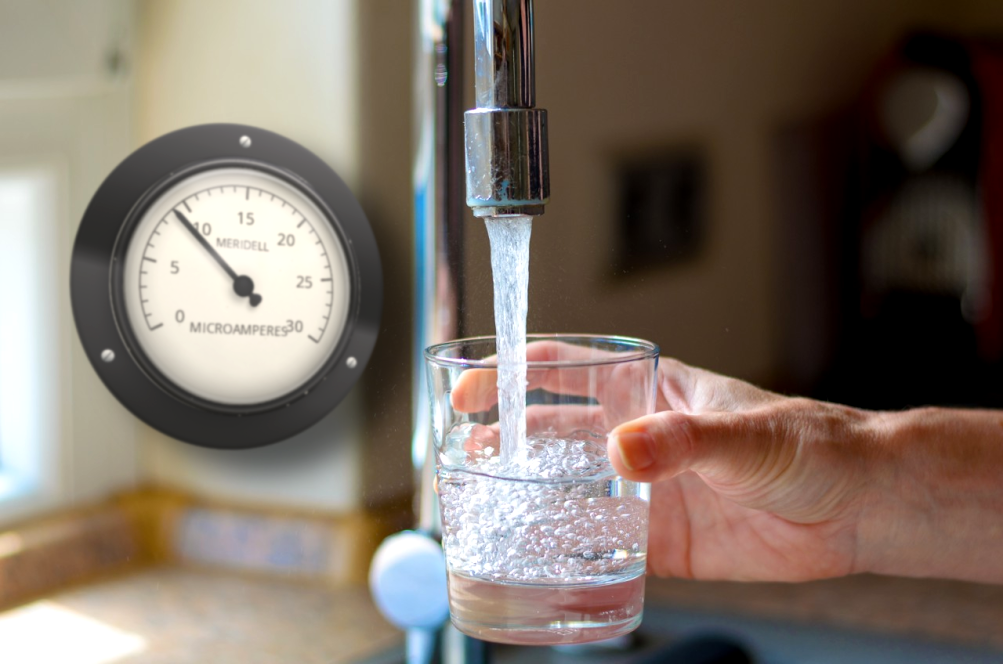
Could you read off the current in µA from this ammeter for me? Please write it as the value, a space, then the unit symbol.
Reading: 9 µA
